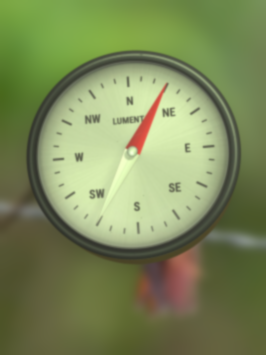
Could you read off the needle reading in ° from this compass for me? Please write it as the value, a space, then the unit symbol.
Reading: 30 °
